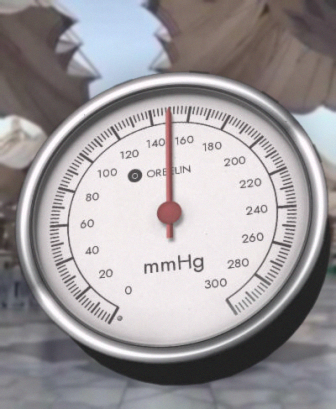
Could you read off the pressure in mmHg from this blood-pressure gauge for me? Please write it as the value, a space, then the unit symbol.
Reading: 150 mmHg
